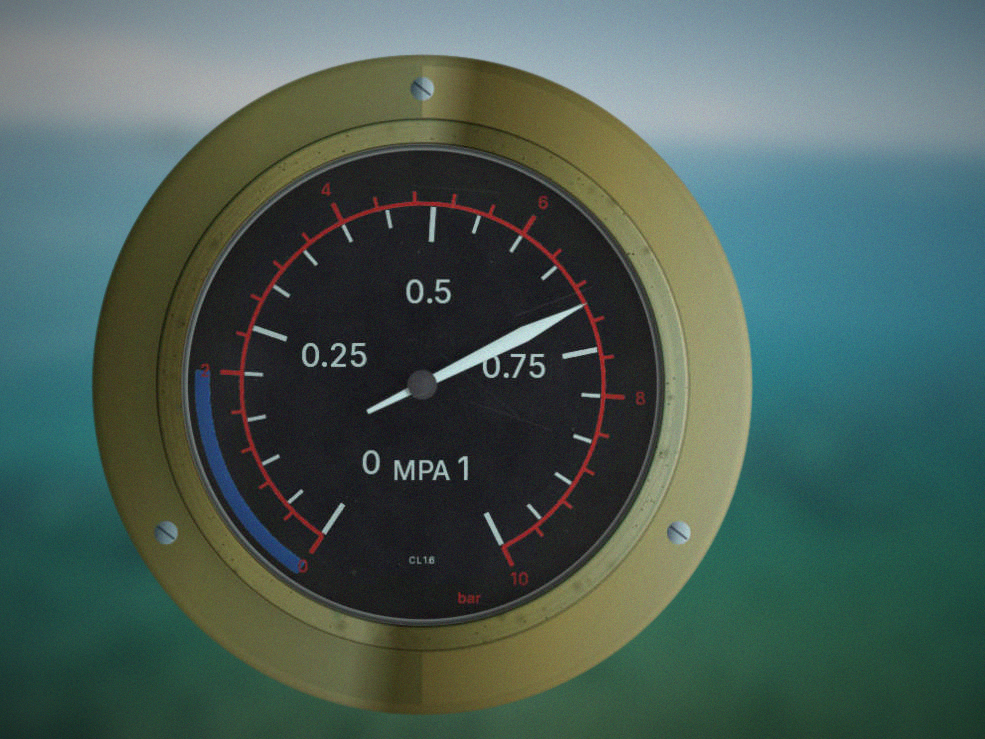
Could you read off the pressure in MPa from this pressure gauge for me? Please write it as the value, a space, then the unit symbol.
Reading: 0.7 MPa
